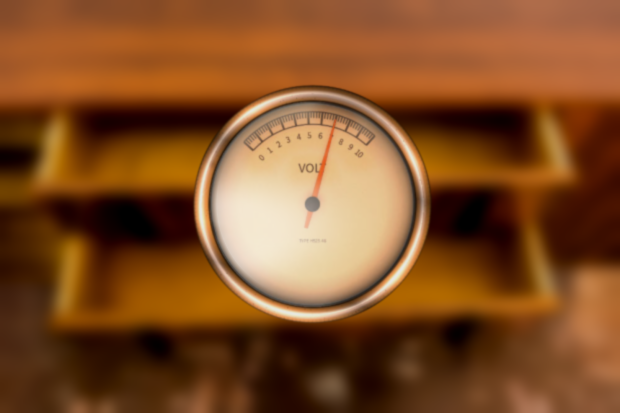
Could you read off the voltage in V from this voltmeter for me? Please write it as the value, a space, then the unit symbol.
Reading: 7 V
